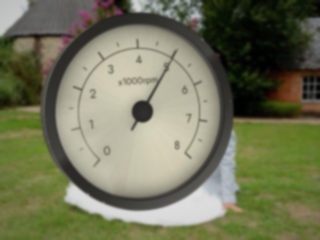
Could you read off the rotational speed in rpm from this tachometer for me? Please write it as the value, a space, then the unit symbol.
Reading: 5000 rpm
